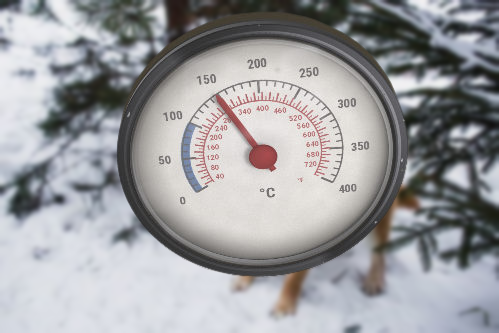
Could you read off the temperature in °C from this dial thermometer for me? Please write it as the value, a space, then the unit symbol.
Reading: 150 °C
